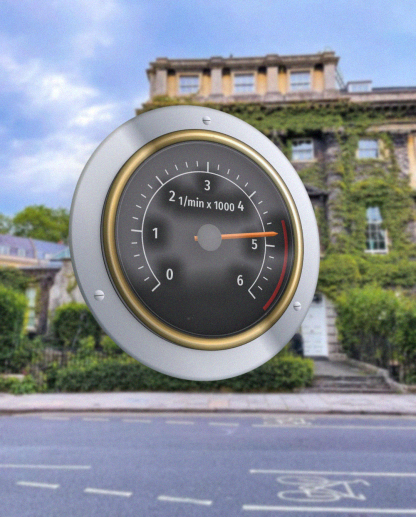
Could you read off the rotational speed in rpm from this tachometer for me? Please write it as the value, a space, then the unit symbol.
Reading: 4800 rpm
